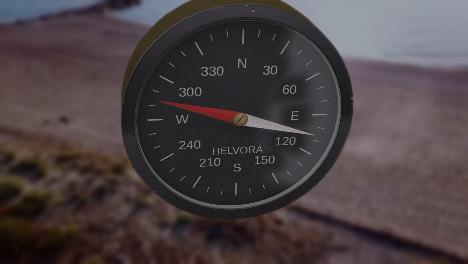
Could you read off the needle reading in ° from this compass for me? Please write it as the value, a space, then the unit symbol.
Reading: 285 °
